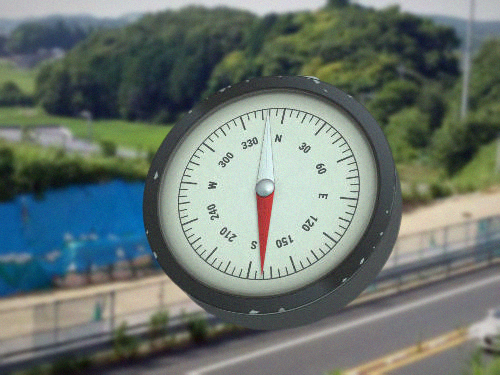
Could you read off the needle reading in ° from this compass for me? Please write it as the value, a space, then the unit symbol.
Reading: 170 °
